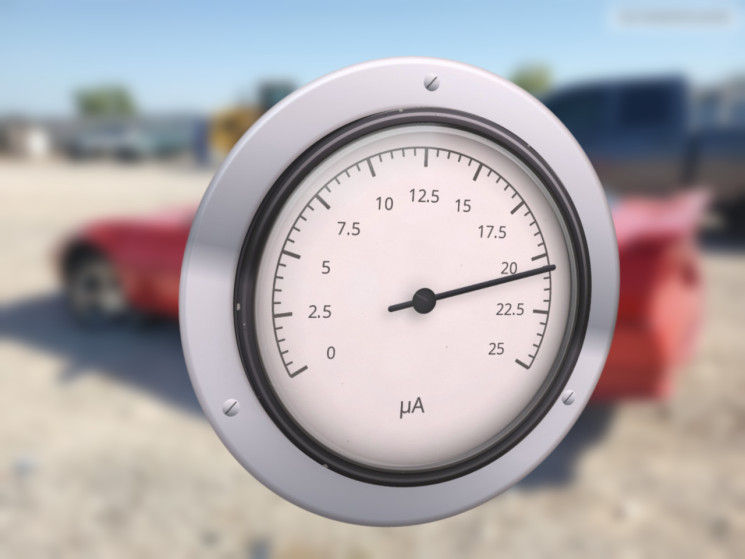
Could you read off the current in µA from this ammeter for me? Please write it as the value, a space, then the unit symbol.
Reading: 20.5 µA
